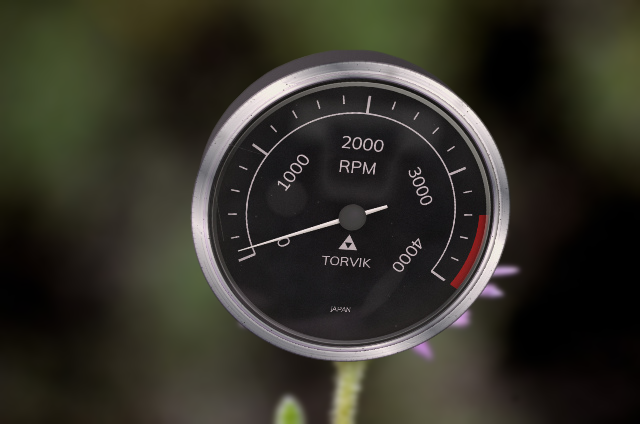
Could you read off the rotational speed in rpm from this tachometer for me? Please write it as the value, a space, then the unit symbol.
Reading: 100 rpm
